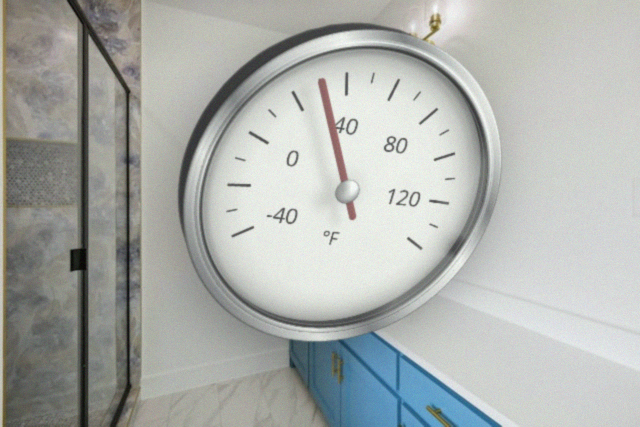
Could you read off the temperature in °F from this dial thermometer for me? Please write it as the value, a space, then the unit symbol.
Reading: 30 °F
